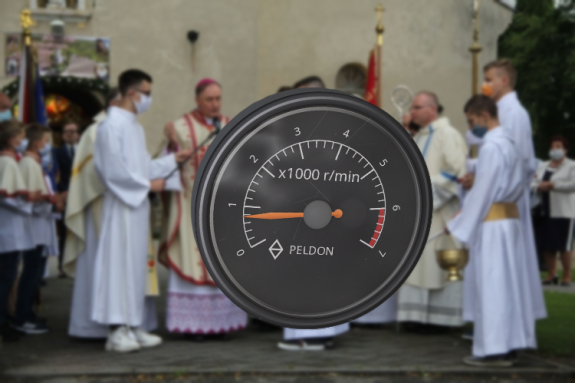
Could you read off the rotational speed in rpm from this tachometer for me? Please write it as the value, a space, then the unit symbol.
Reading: 800 rpm
